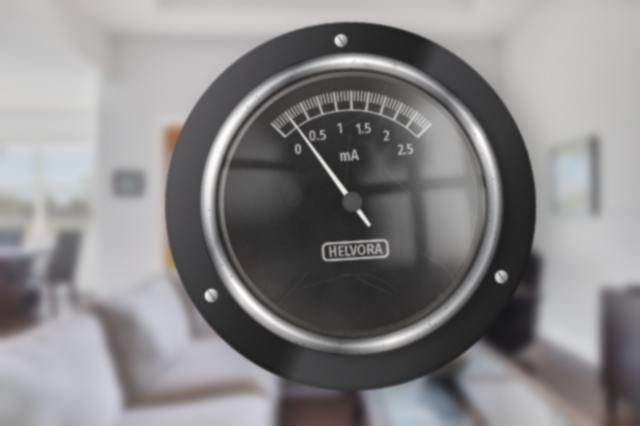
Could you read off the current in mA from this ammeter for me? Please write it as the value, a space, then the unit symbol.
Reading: 0.25 mA
